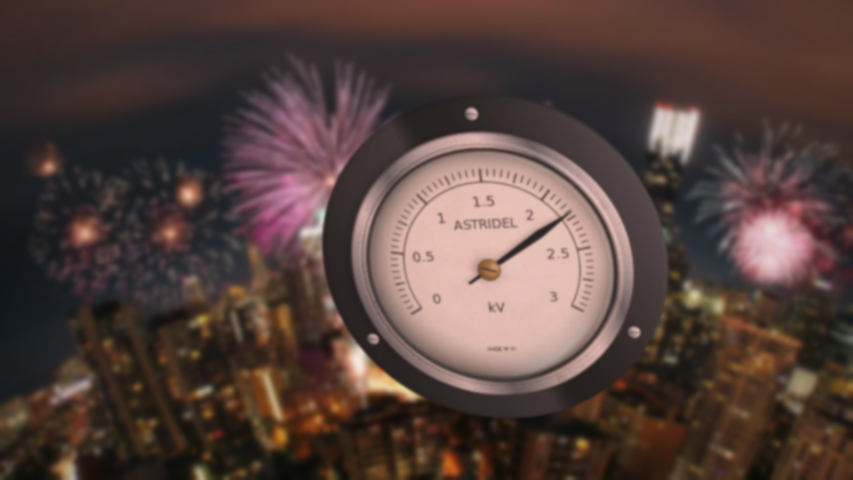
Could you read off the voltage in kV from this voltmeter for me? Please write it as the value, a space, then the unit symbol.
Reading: 2.2 kV
